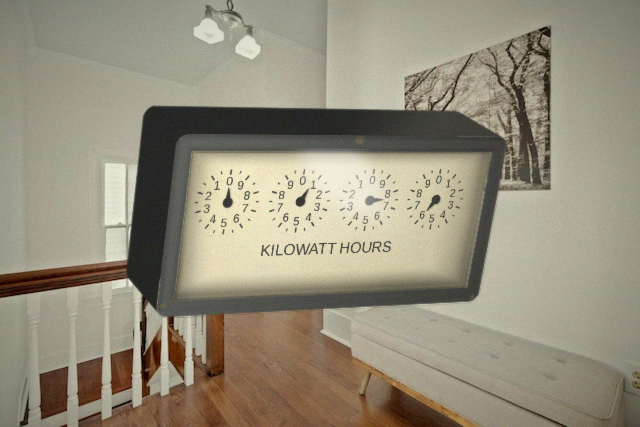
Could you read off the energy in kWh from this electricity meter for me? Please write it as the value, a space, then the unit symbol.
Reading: 76 kWh
